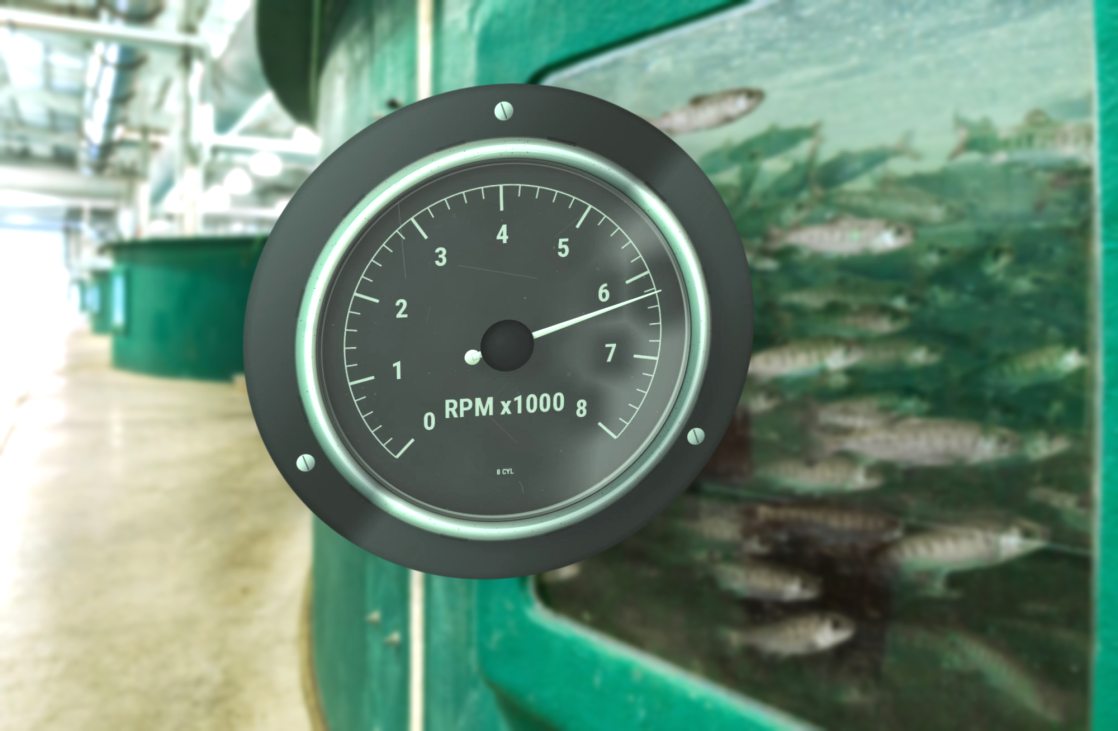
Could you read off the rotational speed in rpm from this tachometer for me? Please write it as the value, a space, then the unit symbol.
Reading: 6200 rpm
